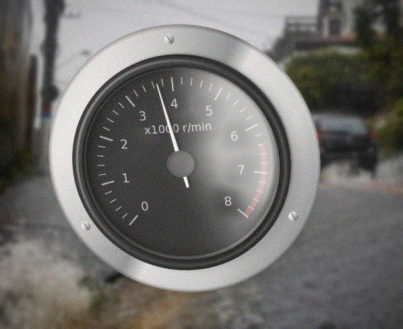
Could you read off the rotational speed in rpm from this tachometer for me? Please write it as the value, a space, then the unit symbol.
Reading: 3700 rpm
